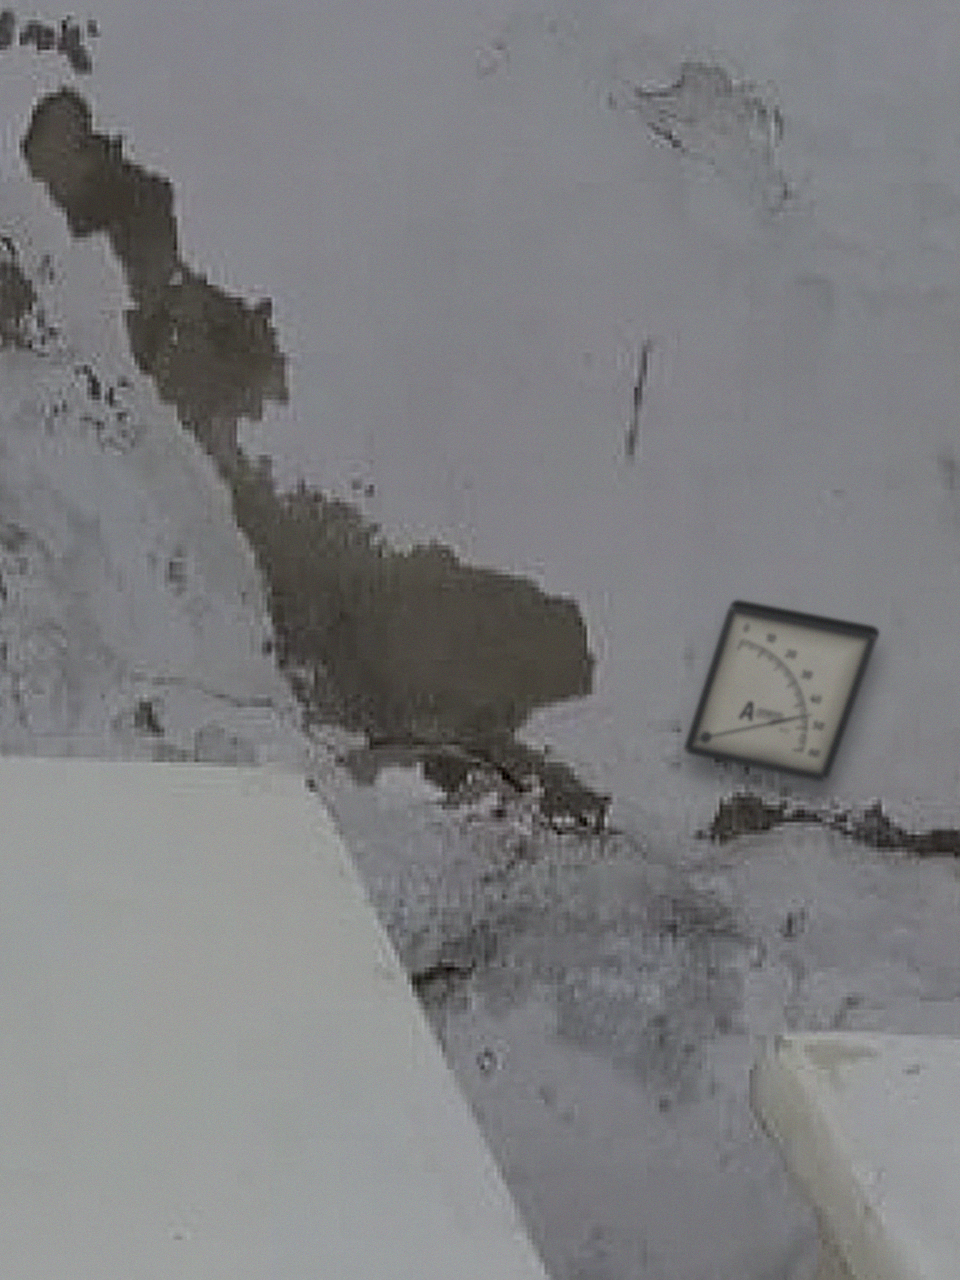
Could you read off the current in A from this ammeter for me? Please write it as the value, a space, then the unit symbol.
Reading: 45 A
